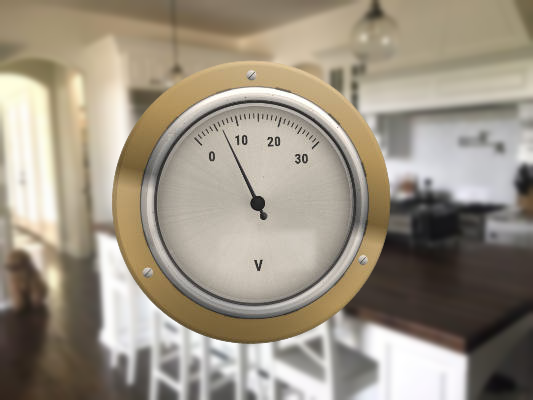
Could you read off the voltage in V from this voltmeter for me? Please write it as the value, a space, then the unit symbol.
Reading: 6 V
